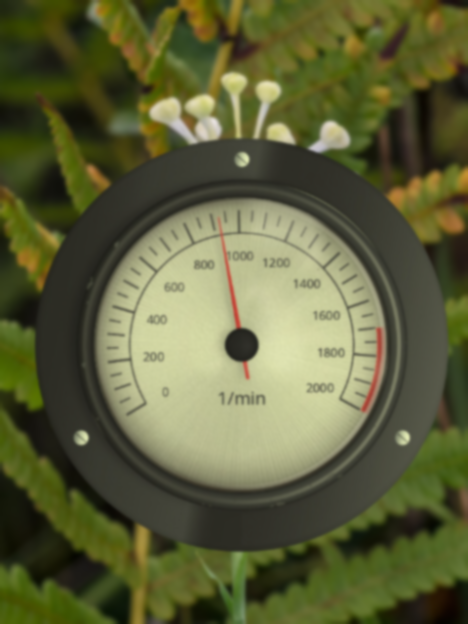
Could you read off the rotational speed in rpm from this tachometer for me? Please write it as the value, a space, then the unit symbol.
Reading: 925 rpm
